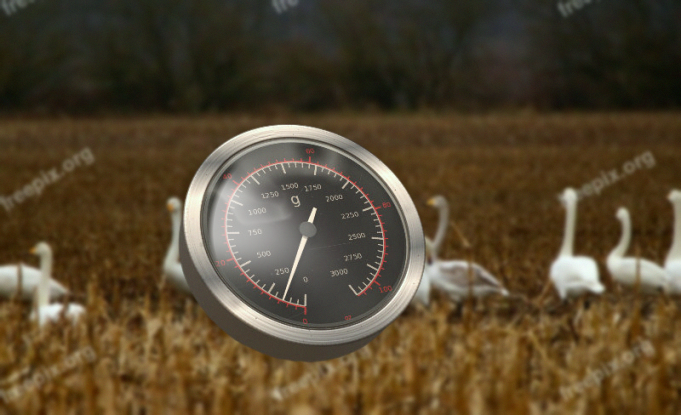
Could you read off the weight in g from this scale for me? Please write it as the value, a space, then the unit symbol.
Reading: 150 g
